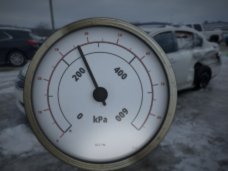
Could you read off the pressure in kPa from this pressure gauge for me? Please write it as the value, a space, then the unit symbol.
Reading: 250 kPa
